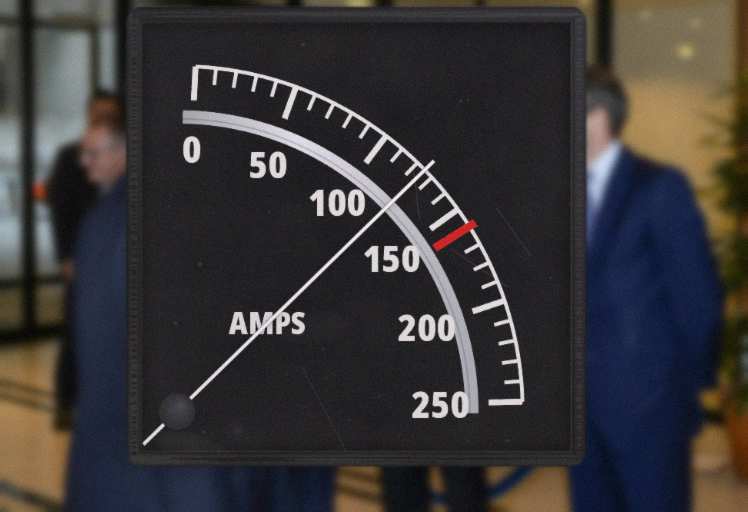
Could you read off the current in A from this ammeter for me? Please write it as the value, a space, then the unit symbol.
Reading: 125 A
